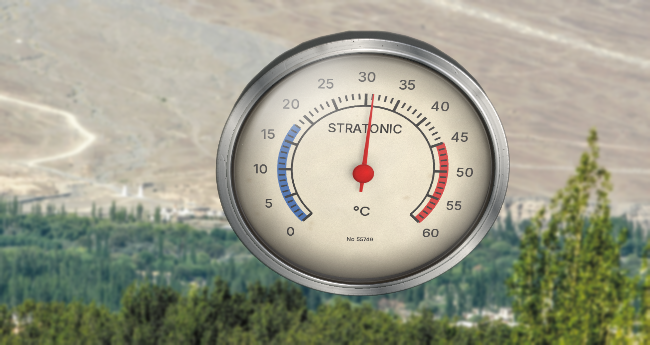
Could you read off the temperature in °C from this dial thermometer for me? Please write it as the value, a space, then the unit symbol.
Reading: 31 °C
